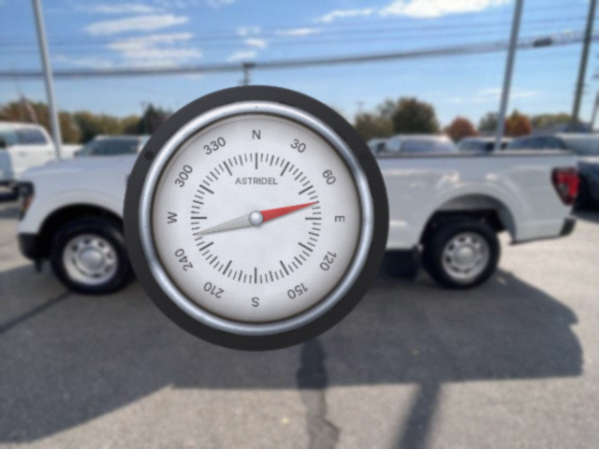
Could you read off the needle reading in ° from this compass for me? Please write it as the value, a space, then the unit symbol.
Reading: 75 °
